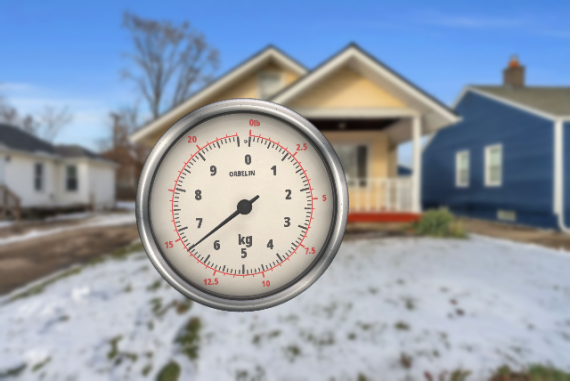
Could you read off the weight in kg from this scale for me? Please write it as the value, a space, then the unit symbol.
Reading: 6.5 kg
